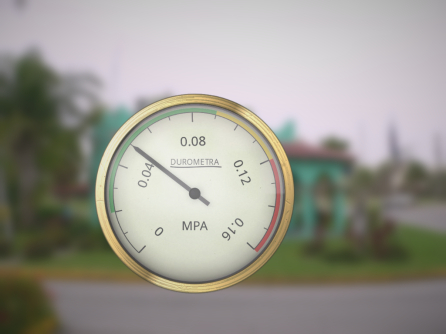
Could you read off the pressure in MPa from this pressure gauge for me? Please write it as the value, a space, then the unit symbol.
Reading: 0.05 MPa
